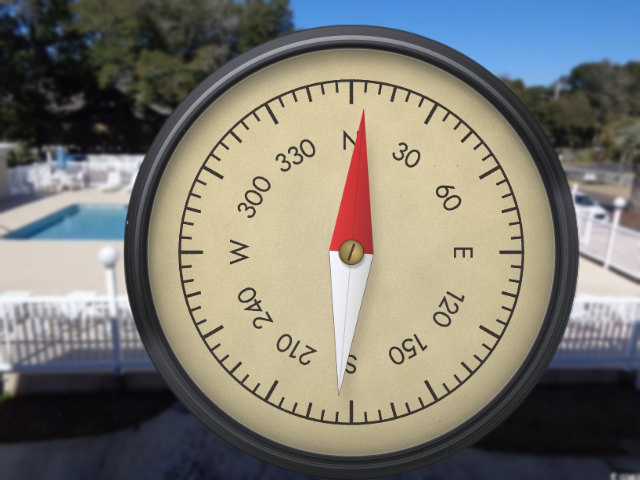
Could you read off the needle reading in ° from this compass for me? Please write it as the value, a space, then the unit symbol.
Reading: 5 °
